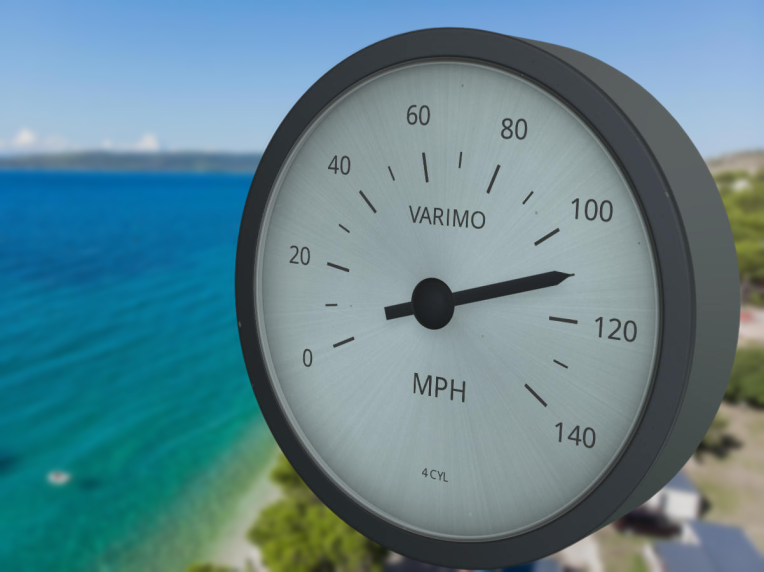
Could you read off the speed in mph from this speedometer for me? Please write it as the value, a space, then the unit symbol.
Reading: 110 mph
